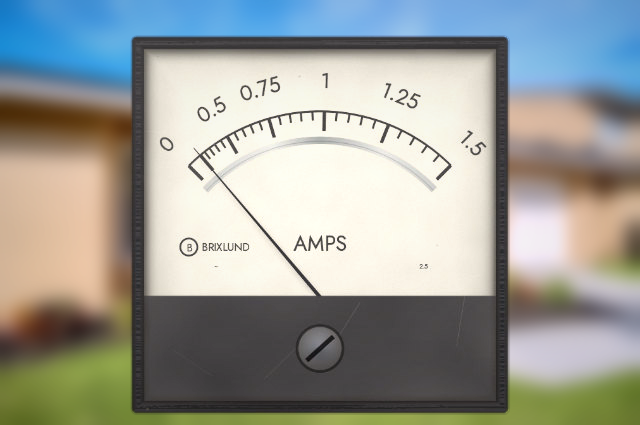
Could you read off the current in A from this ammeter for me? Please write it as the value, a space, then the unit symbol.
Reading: 0.25 A
